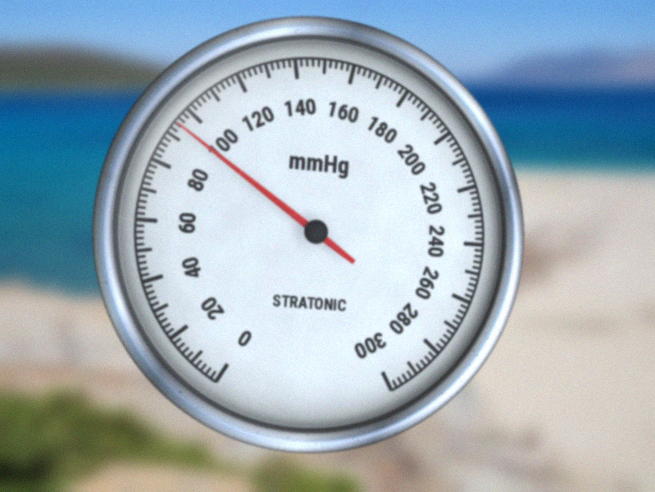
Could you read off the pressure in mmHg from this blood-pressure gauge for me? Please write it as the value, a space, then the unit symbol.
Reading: 94 mmHg
